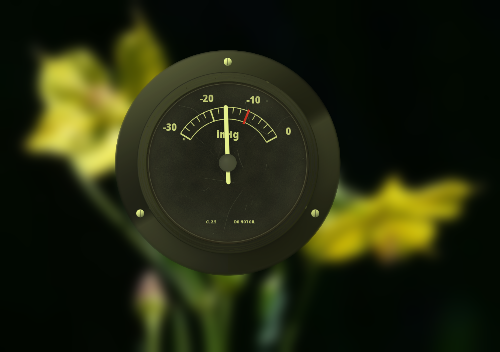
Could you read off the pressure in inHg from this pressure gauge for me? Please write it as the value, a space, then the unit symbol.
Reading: -16 inHg
